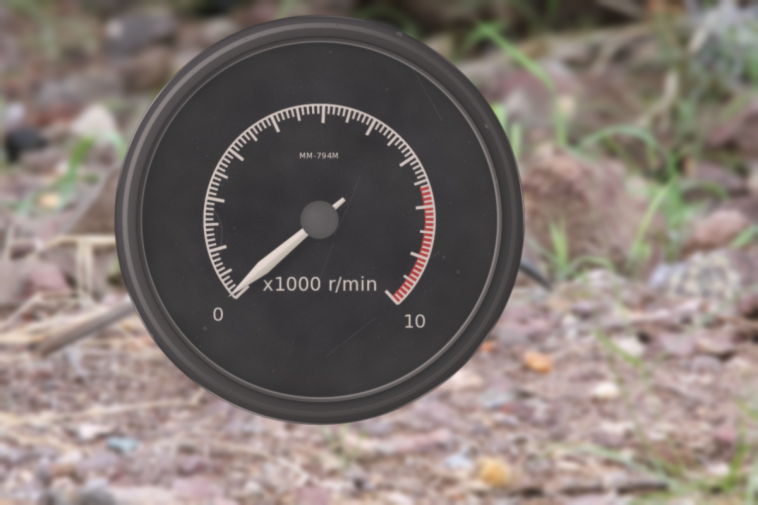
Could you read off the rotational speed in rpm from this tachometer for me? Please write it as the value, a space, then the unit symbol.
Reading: 100 rpm
